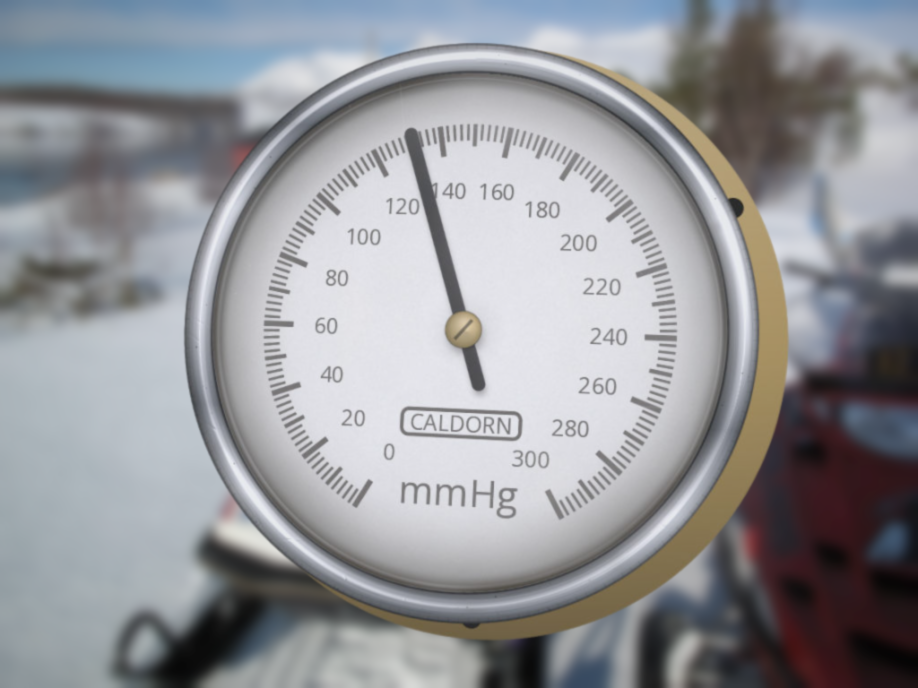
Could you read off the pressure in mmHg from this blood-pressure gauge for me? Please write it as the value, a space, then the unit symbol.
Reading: 132 mmHg
